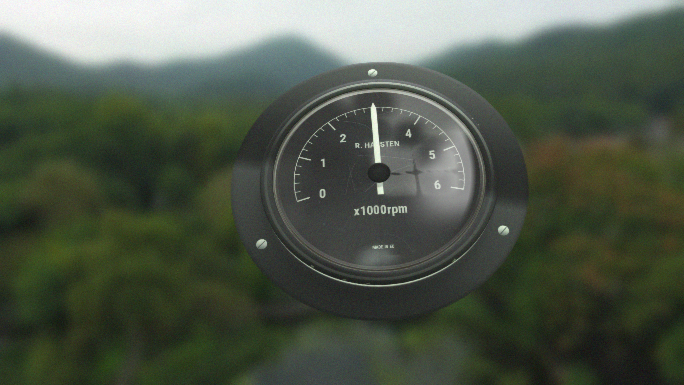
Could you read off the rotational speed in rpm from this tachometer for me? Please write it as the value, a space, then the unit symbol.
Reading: 3000 rpm
